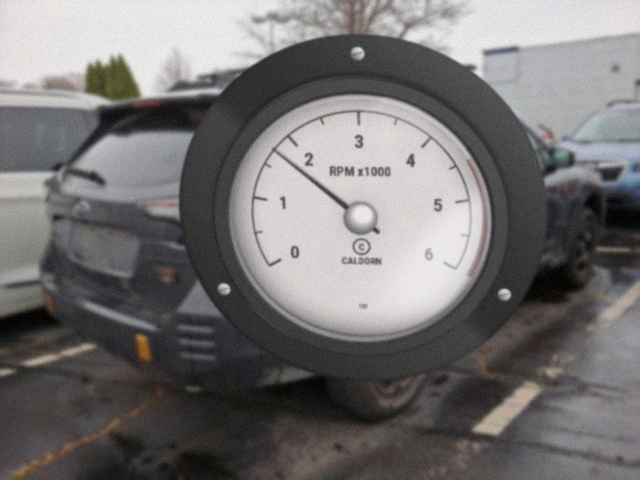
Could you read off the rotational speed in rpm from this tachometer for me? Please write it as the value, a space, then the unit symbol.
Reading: 1750 rpm
